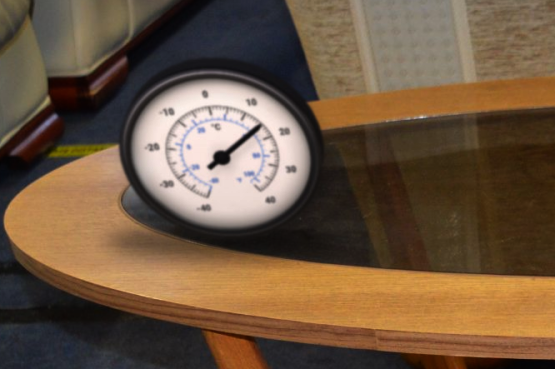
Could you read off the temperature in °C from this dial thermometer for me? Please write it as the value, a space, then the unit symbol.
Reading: 15 °C
